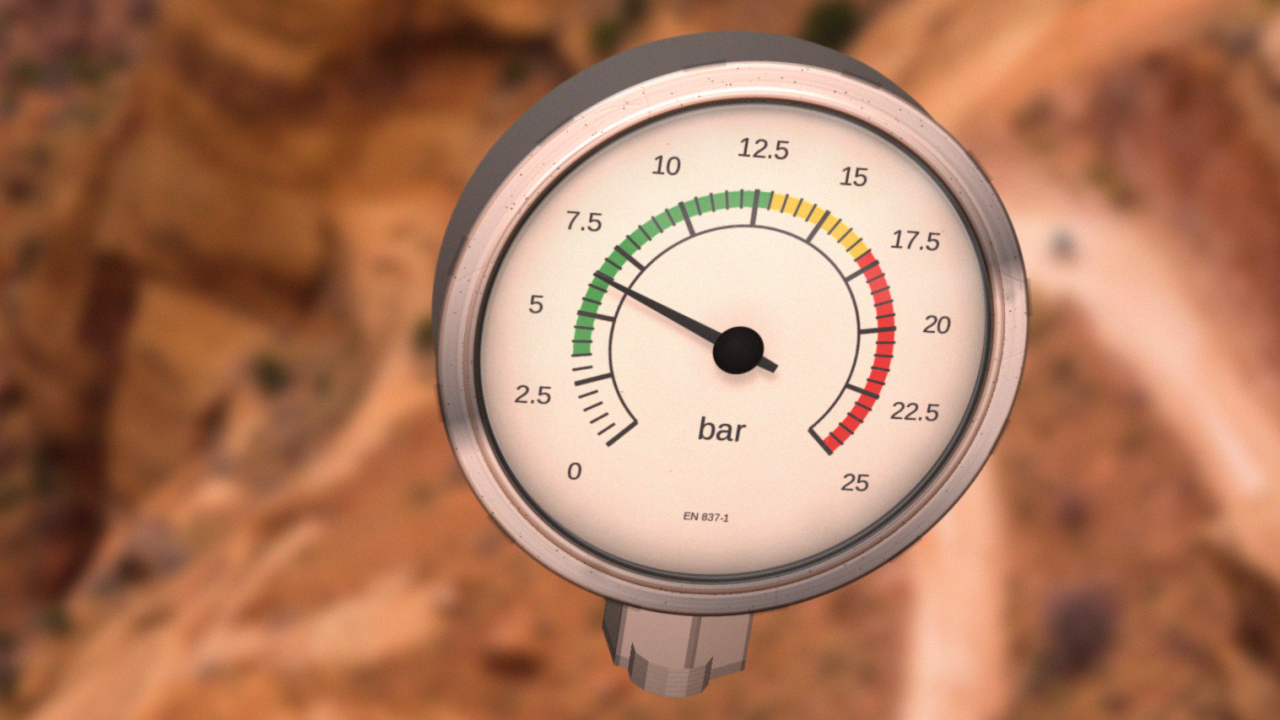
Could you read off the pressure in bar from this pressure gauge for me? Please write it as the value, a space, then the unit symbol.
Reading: 6.5 bar
